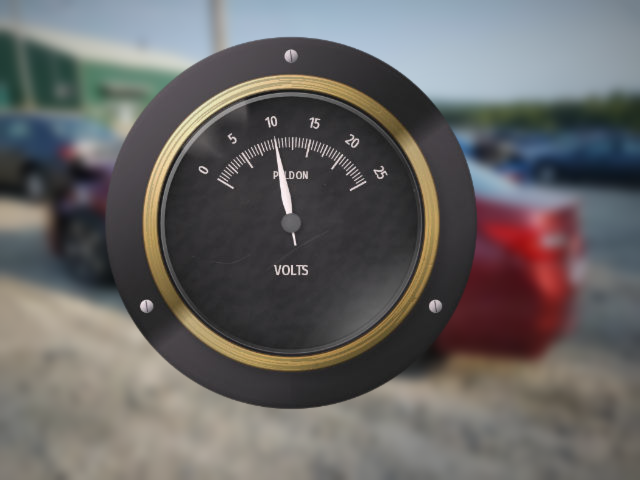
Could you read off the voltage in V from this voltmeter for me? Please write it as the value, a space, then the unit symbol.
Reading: 10 V
